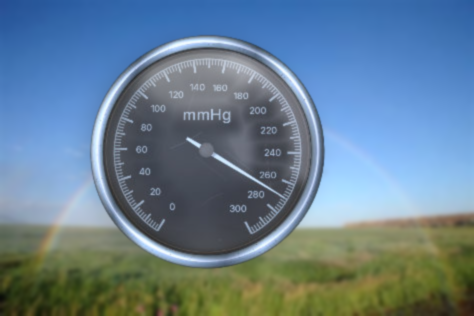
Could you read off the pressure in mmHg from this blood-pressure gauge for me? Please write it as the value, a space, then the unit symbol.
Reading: 270 mmHg
